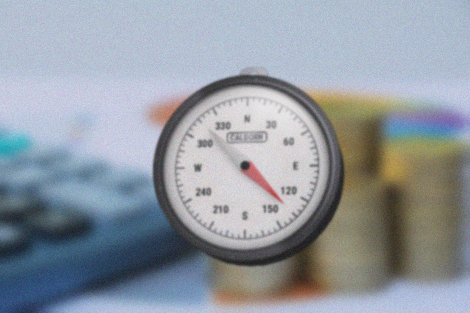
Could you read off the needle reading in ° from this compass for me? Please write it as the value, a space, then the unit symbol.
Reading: 135 °
